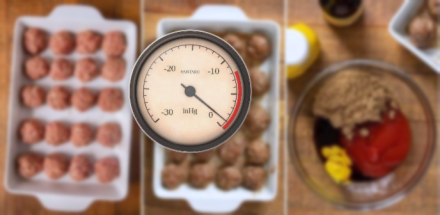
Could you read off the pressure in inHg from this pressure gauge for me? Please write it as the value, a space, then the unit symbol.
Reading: -1 inHg
